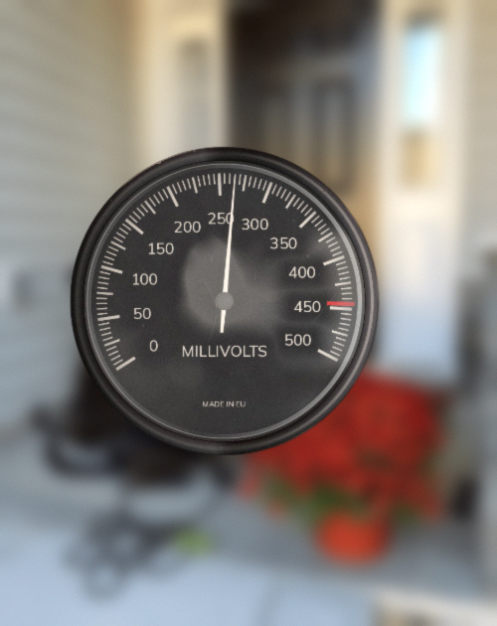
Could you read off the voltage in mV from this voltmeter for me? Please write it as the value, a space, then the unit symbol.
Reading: 265 mV
